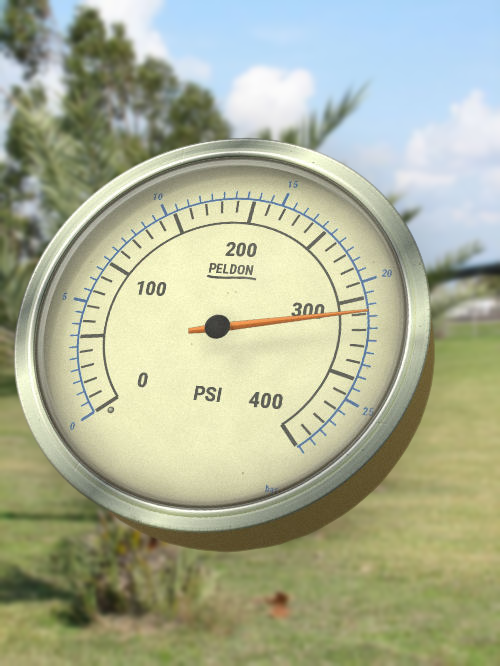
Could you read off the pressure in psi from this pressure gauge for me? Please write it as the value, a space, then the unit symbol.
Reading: 310 psi
